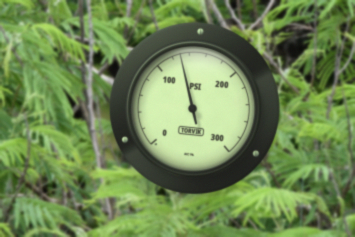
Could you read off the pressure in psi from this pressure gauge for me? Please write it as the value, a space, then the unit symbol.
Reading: 130 psi
